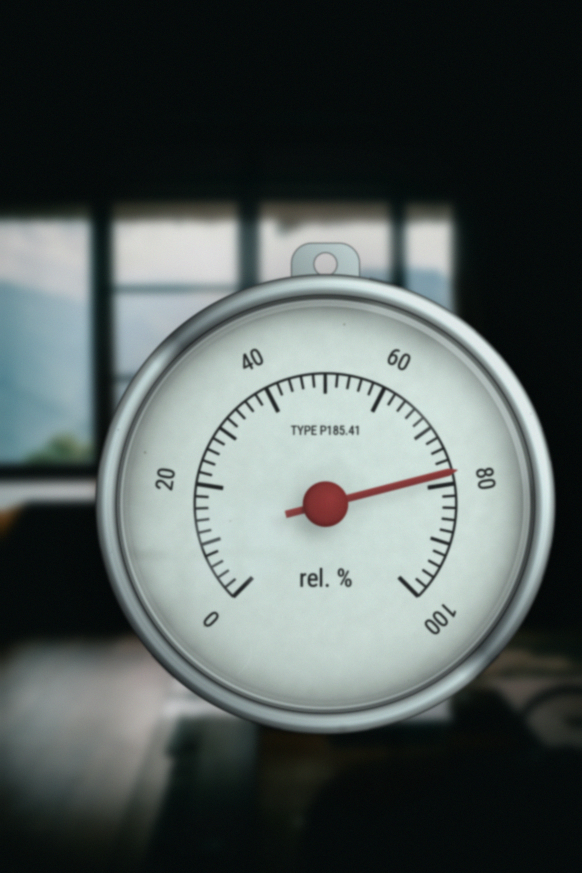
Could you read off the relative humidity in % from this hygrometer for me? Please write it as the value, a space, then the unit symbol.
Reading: 78 %
